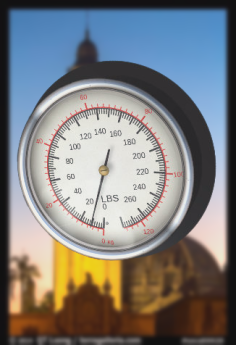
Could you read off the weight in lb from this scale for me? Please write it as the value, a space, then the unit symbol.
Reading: 10 lb
